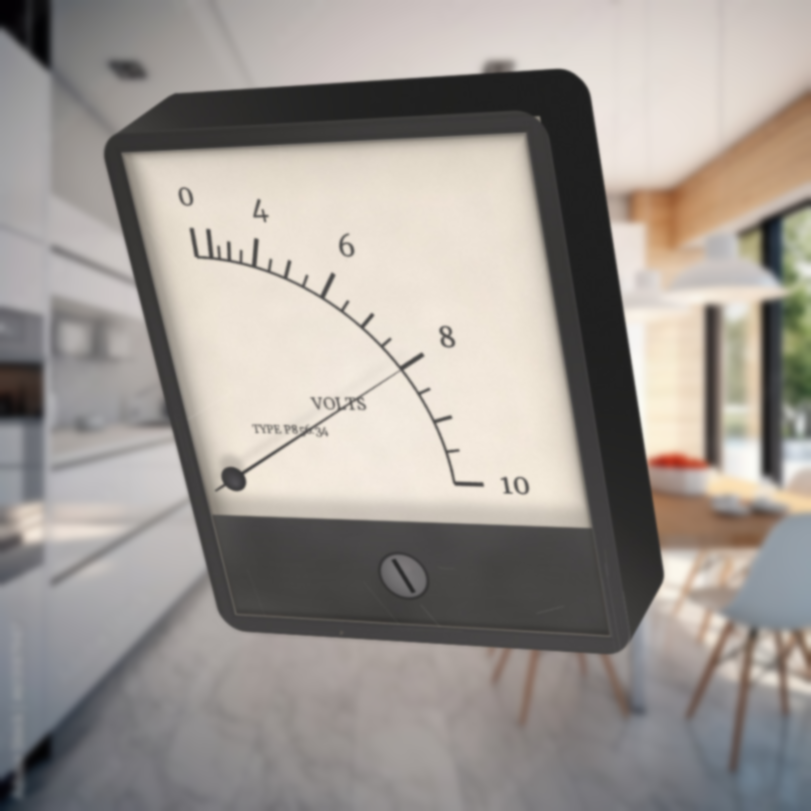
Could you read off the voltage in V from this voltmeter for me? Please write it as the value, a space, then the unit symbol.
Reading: 8 V
